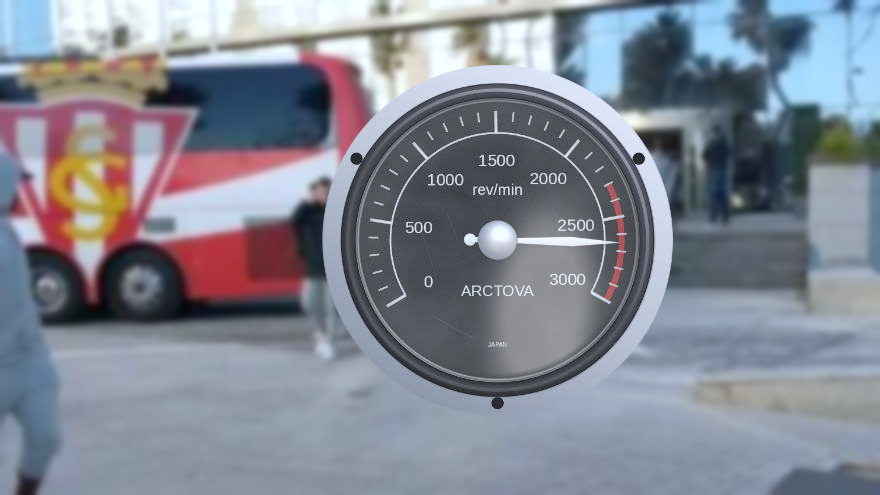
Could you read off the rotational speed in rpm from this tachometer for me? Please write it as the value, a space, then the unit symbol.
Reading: 2650 rpm
